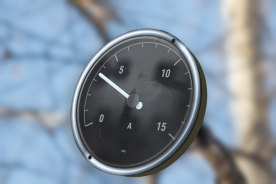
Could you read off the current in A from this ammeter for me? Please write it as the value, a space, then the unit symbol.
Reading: 3.5 A
